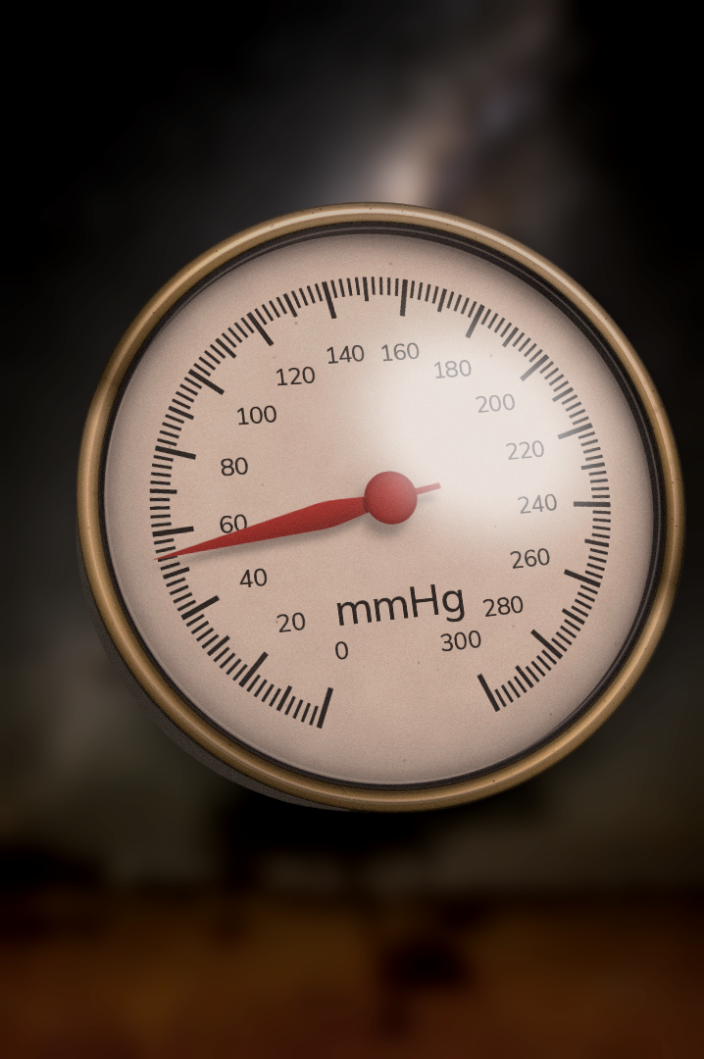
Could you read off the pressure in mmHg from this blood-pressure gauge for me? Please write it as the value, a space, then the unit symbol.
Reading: 54 mmHg
